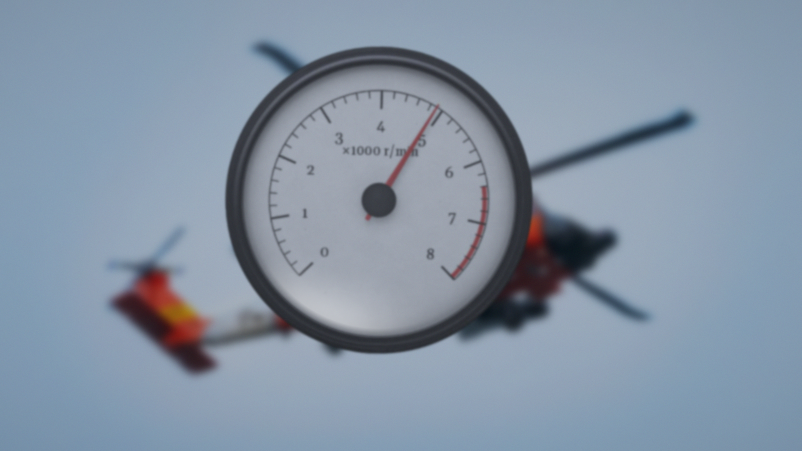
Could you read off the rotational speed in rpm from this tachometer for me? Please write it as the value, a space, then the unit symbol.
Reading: 4900 rpm
